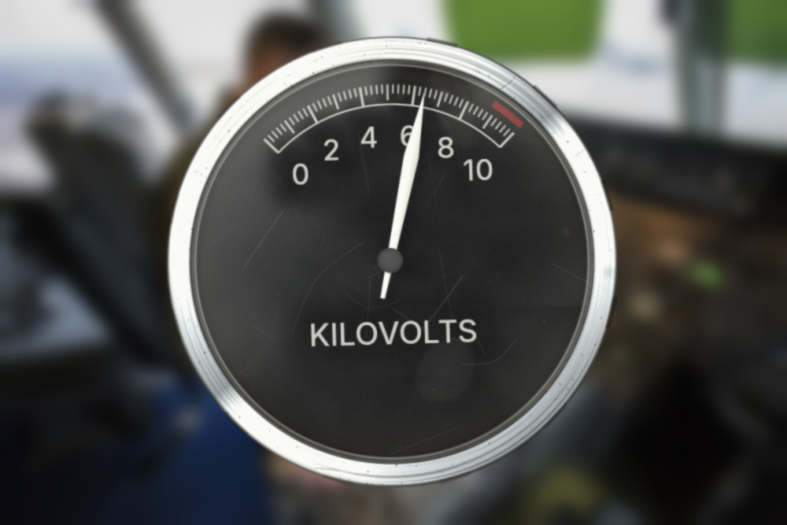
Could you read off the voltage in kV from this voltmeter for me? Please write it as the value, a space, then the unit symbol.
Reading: 6.4 kV
